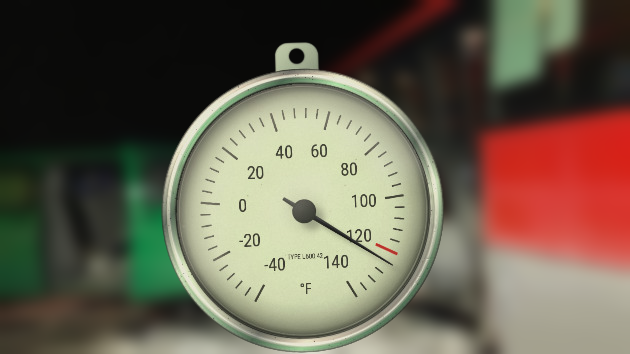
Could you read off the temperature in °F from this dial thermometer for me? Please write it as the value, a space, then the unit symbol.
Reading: 124 °F
